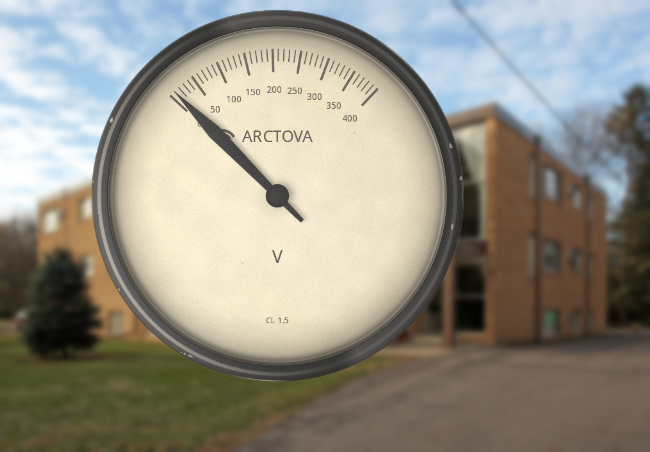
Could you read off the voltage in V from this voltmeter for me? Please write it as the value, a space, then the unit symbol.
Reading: 10 V
